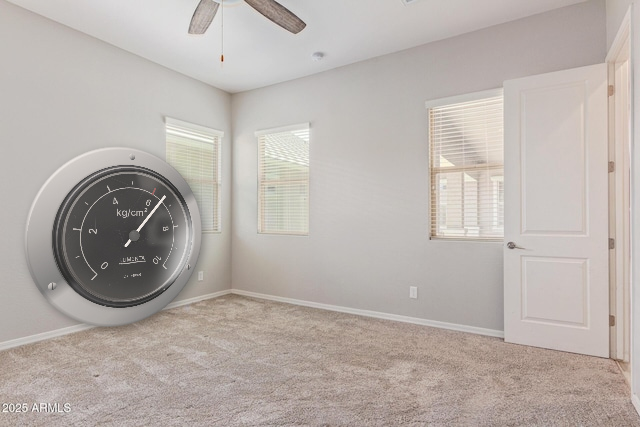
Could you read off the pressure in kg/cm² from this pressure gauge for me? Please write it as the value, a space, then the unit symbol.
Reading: 6.5 kg/cm²
